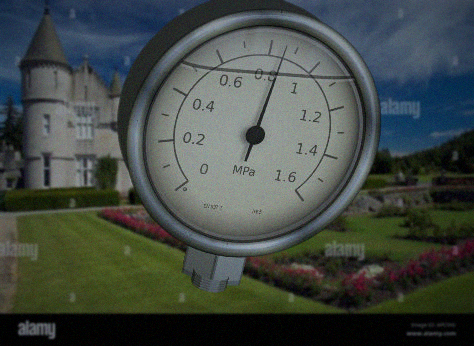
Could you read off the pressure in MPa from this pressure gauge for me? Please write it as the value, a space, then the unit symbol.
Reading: 0.85 MPa
